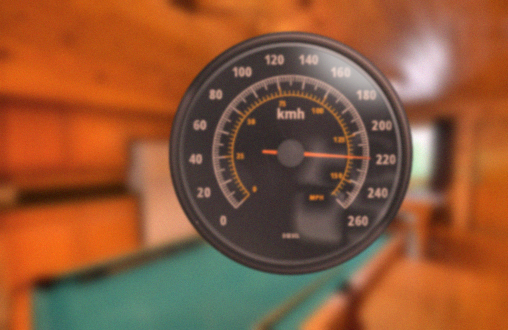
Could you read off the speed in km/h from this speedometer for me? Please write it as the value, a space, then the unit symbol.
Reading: 220 km/h
